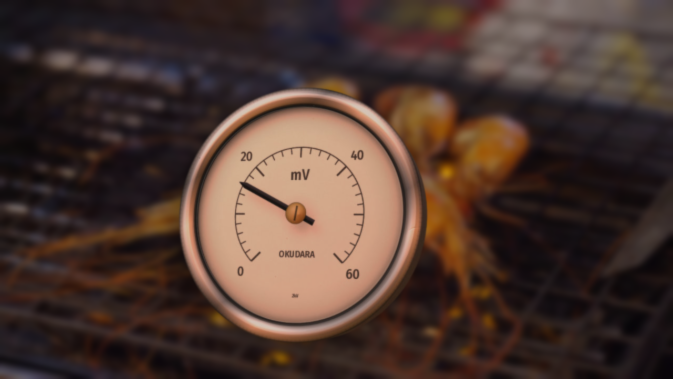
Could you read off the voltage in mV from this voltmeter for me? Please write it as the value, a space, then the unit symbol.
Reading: 16 mV
